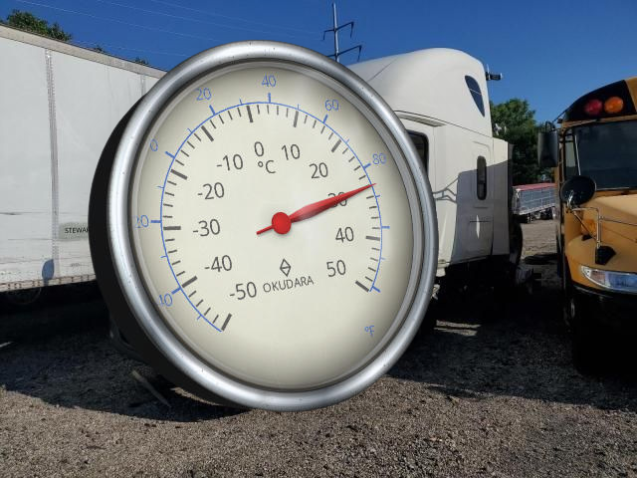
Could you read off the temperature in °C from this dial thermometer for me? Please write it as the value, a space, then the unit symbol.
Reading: 30 °C
